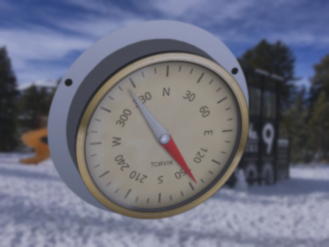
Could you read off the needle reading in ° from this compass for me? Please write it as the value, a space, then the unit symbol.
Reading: 145 °
